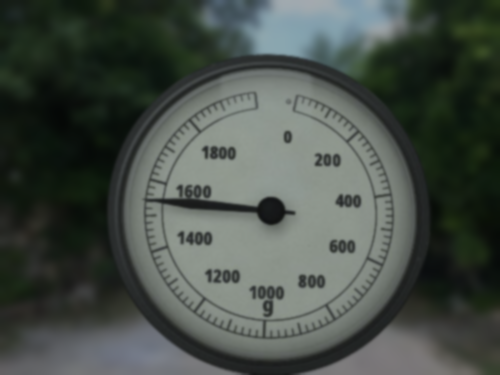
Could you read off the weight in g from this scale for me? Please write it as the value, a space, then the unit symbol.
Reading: 1540 g
